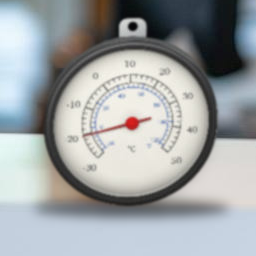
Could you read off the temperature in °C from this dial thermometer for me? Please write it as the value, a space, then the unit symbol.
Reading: -20 °C
